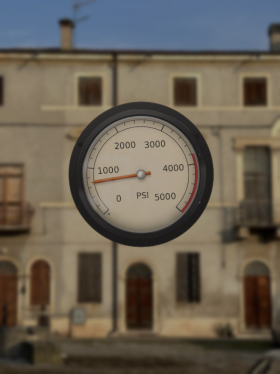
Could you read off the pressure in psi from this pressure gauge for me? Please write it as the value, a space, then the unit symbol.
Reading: 700 psi
